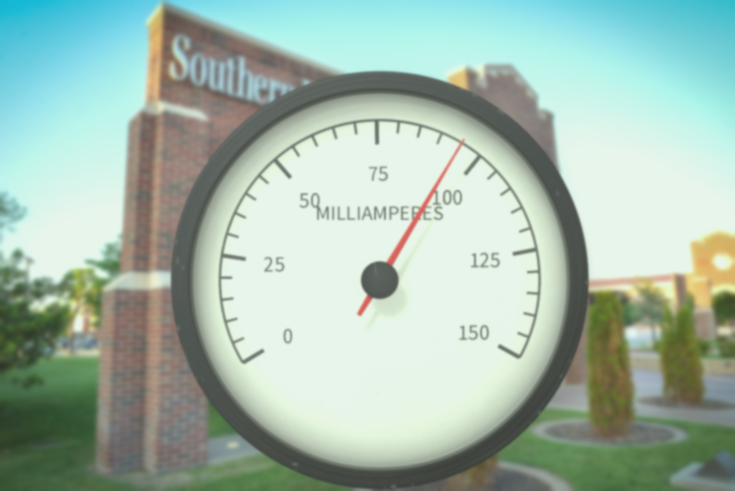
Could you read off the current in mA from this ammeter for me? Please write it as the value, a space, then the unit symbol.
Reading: 95 mA
